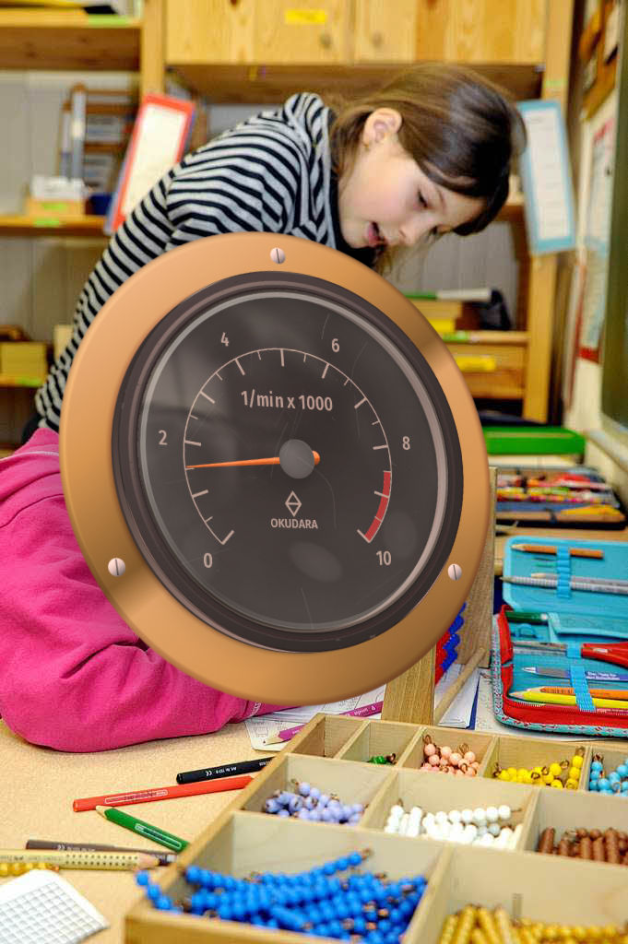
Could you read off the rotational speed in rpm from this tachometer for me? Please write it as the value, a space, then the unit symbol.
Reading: 1500 rpm
